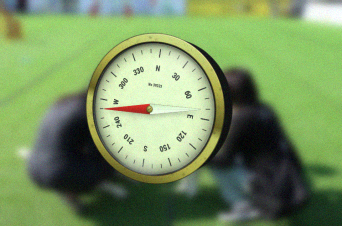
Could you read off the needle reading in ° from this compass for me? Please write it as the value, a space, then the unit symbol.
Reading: 260 °
